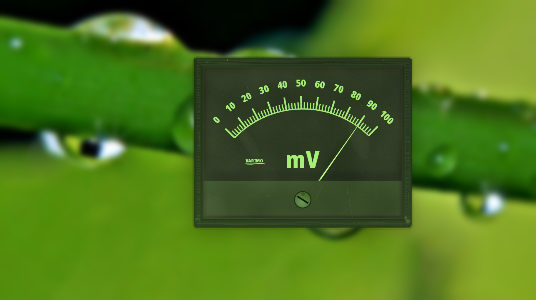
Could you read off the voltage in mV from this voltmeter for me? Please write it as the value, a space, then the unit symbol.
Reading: 90 mV
